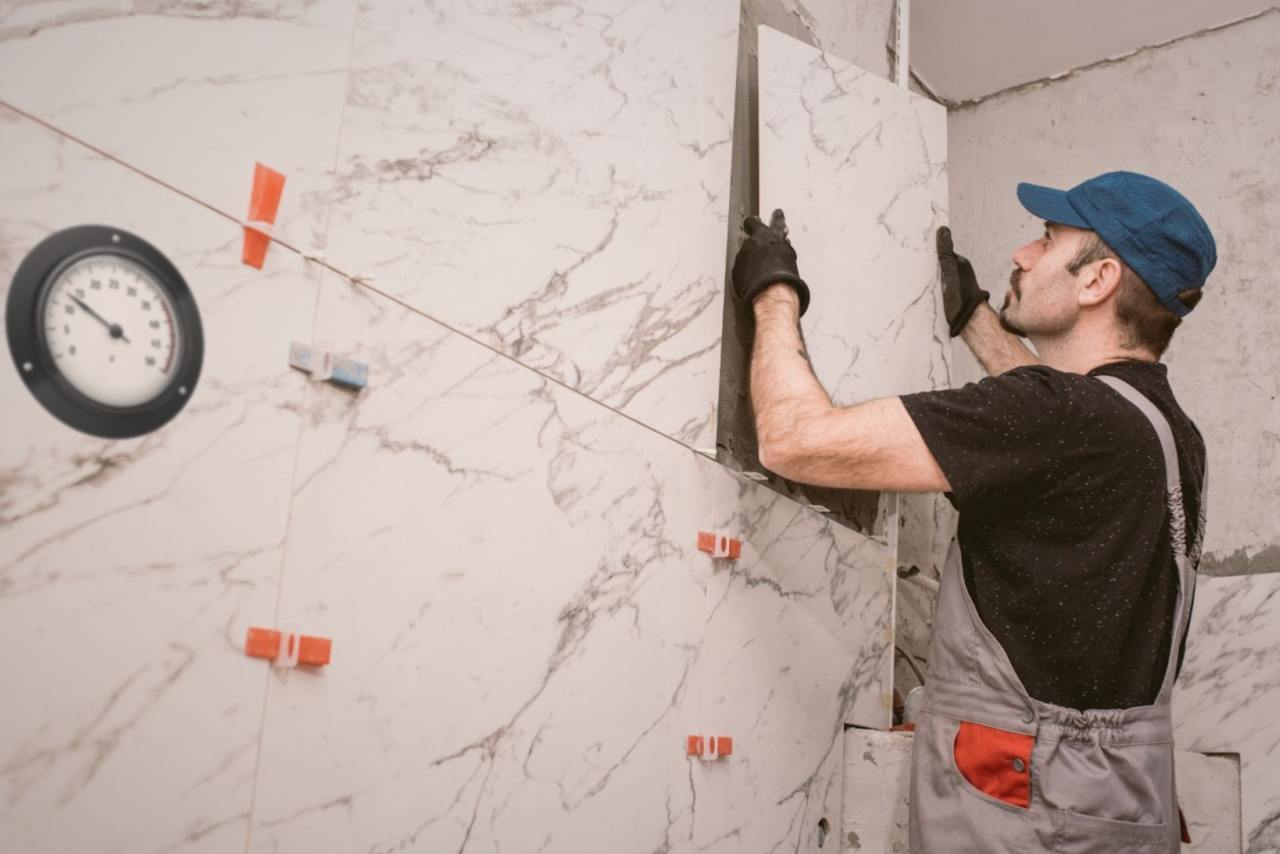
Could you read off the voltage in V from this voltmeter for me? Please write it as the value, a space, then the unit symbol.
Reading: 12.5 V
